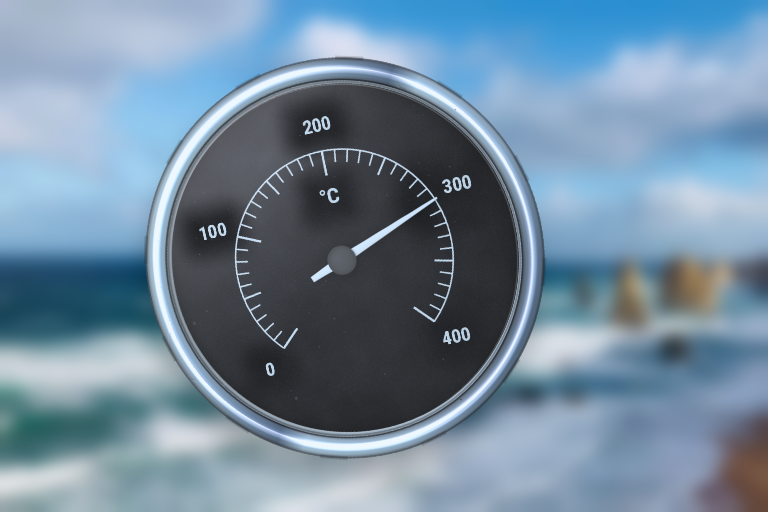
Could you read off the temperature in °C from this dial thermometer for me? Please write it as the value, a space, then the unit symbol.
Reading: 300 °C
